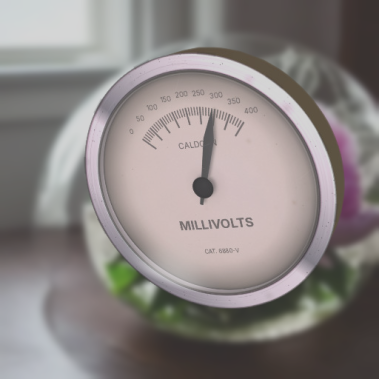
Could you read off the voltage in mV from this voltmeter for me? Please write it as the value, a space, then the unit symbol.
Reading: 300 mV
